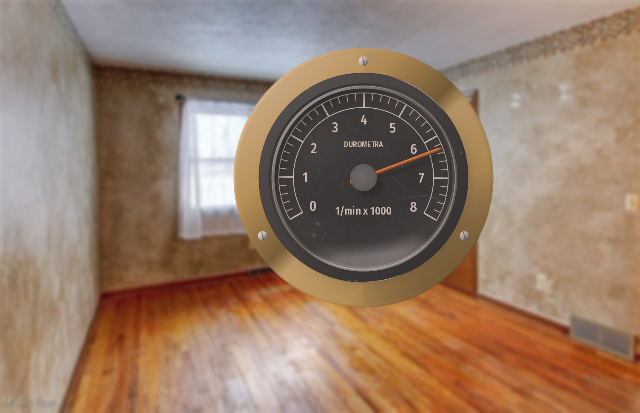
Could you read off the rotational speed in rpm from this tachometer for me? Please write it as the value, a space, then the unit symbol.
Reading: 6300 rpm
